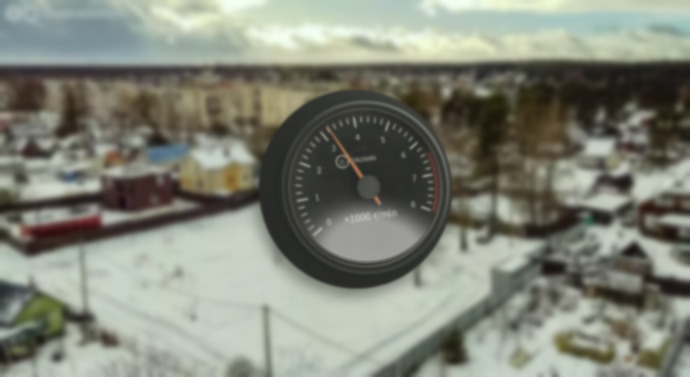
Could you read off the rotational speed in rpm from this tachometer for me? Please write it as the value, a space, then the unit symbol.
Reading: 3200 rpm
